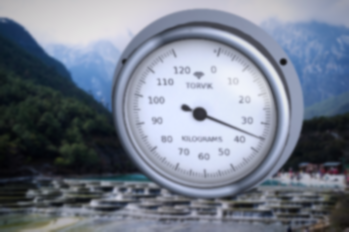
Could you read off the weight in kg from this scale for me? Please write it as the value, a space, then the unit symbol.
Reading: 35 kg
